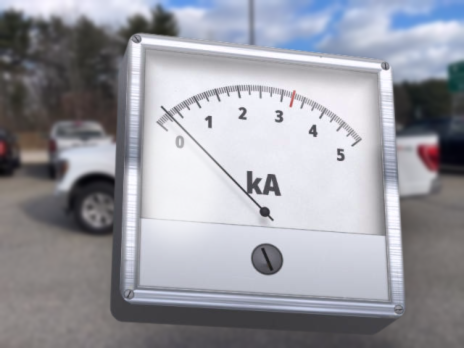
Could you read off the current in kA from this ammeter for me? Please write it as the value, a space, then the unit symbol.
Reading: 0.25 kA
